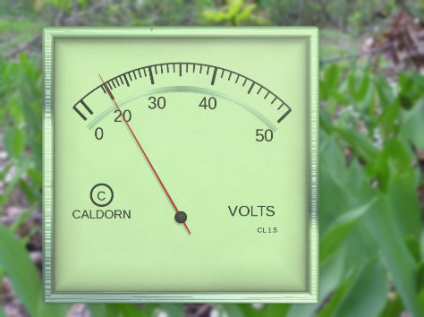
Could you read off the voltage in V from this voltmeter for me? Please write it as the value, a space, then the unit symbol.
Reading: 20 V
